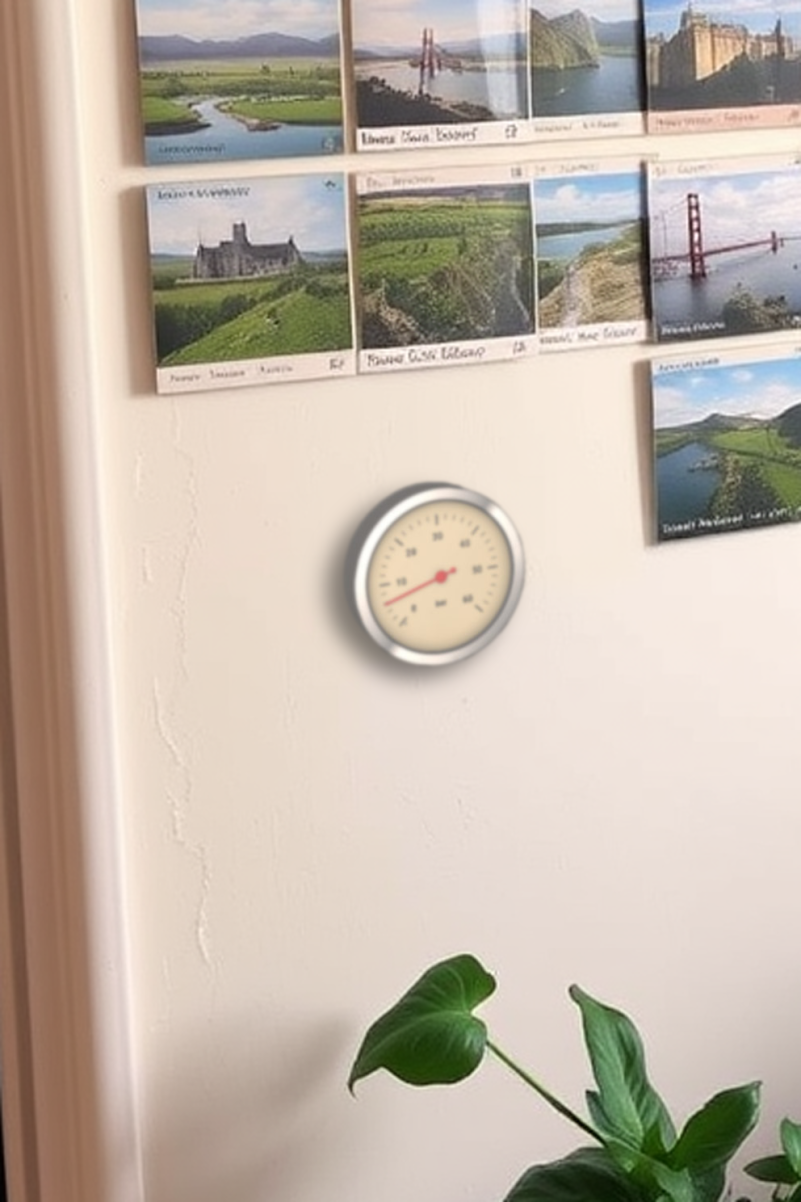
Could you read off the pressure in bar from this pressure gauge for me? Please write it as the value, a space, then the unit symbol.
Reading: 6 bar
